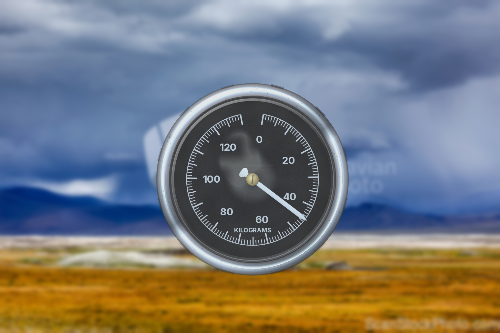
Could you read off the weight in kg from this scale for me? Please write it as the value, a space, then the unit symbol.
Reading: 45 kg
